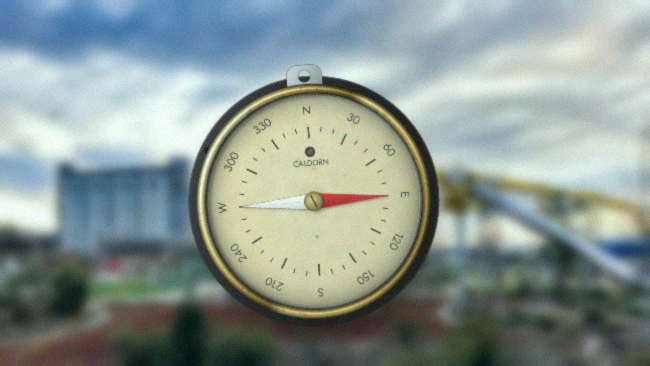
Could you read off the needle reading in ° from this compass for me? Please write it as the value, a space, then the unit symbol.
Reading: 90 °
